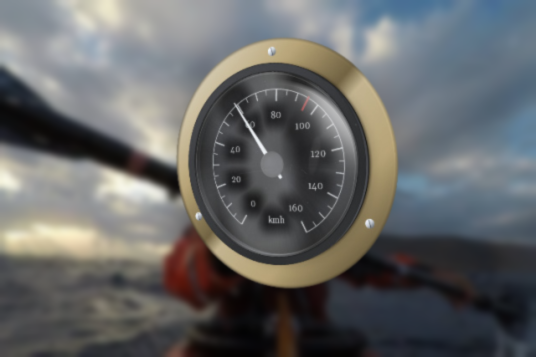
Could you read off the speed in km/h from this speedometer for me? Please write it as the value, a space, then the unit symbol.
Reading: 60 km/h
